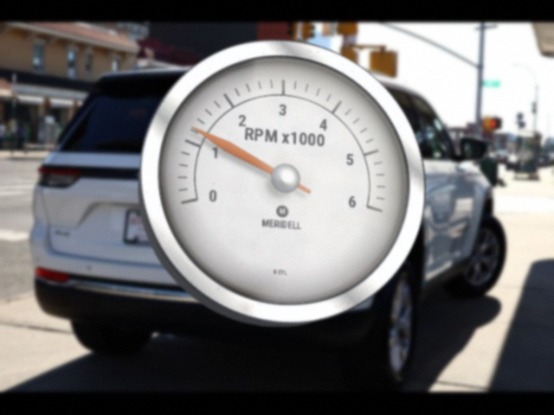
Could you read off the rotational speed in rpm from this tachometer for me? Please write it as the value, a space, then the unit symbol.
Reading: 1200 rpm
